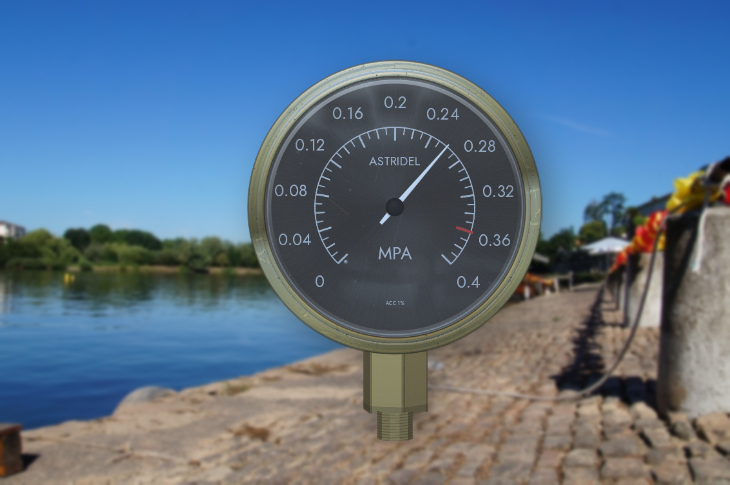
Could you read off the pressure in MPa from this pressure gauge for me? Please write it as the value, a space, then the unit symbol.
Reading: 0.26 MPa
